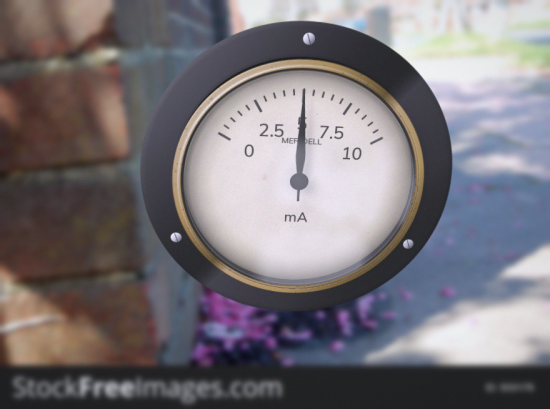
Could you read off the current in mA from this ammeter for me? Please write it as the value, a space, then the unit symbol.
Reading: 5 mA
